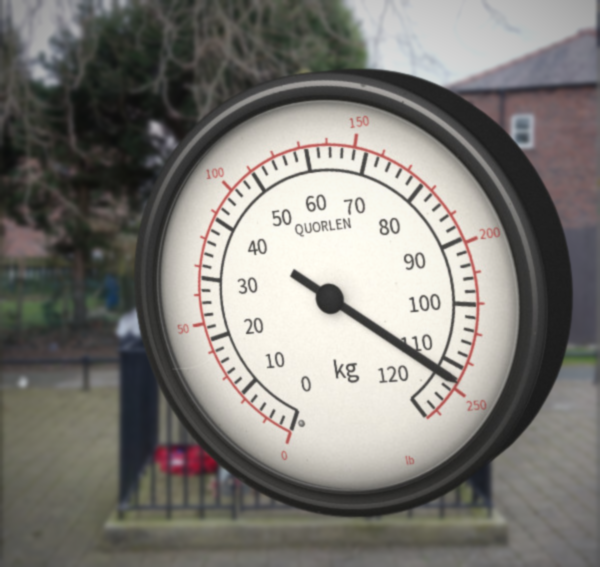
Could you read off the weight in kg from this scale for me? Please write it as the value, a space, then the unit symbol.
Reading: 112 kg
